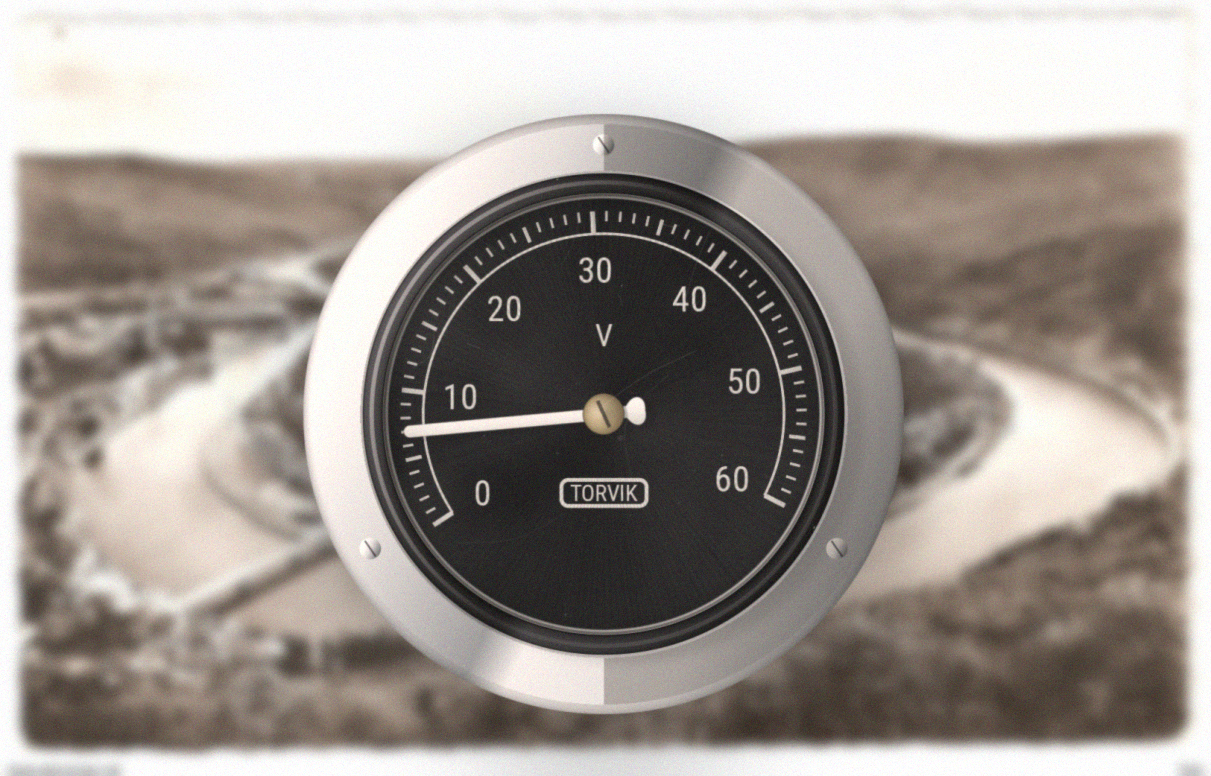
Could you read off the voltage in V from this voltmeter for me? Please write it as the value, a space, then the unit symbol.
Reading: 7 V
